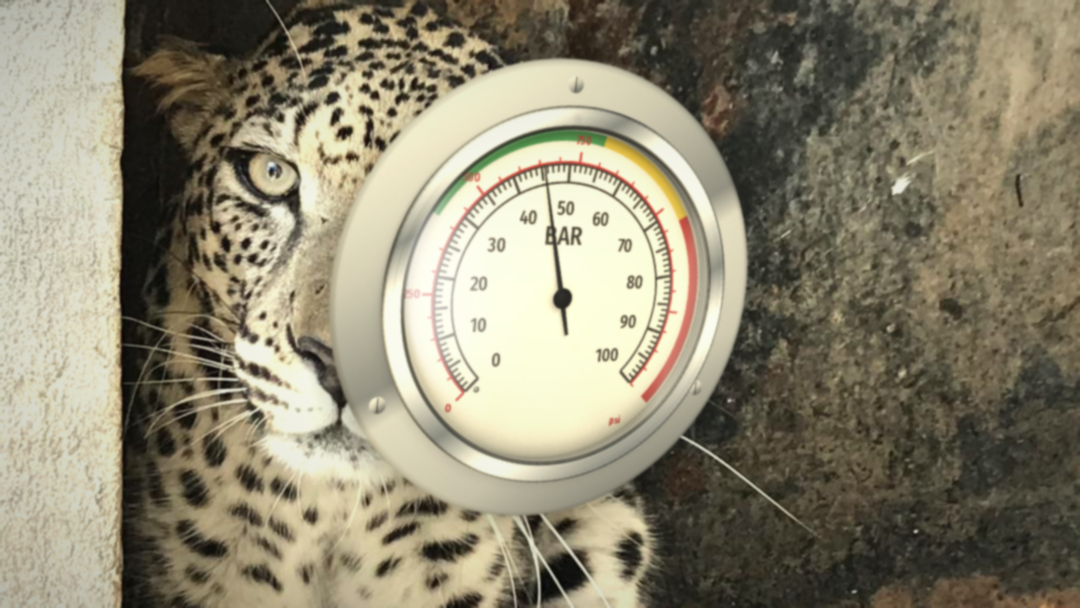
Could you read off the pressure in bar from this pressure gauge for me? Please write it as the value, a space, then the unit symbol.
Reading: 45 bar
